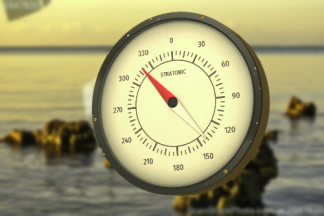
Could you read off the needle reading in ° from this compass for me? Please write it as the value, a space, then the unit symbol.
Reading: 320 °
